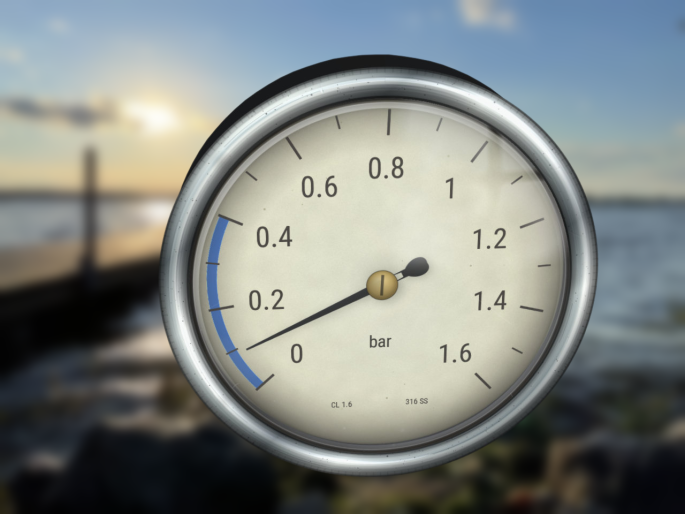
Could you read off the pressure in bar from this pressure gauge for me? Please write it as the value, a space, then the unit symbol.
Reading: 0.1 bar
